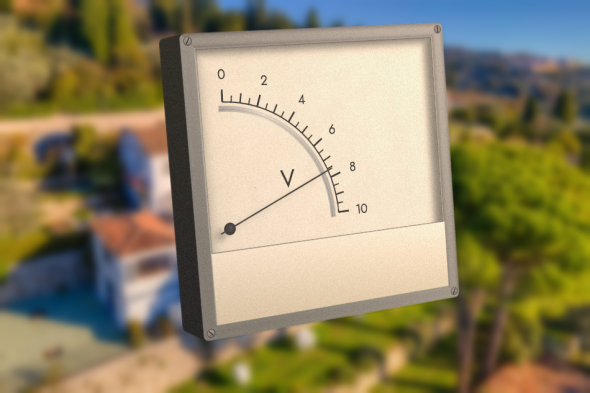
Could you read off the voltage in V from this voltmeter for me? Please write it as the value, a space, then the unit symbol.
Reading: 7.5 V
